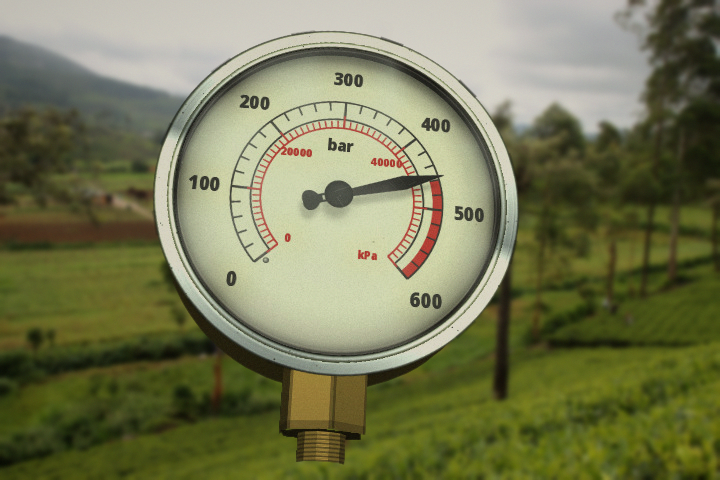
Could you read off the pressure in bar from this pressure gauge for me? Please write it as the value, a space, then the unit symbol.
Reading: 460 bar
